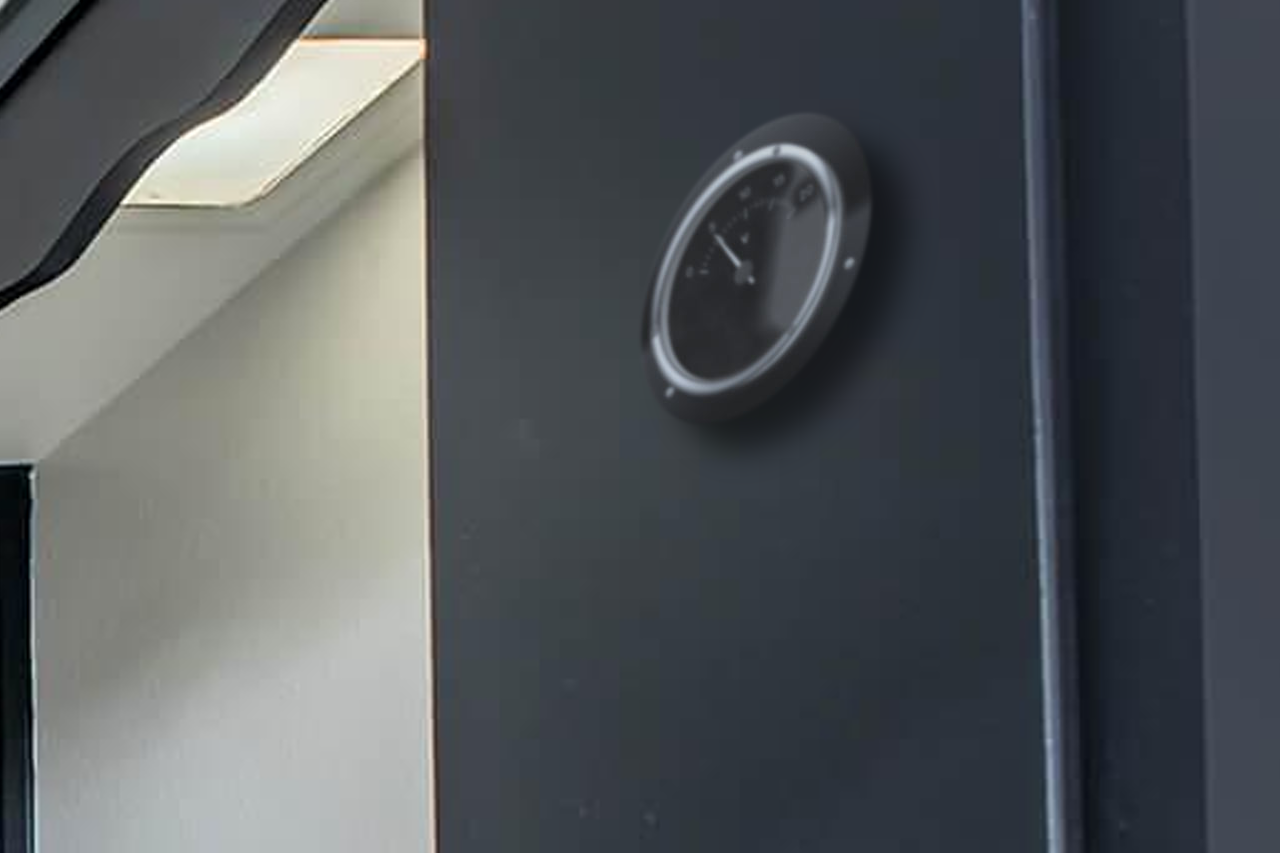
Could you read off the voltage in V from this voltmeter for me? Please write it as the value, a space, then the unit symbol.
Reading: 5 V
